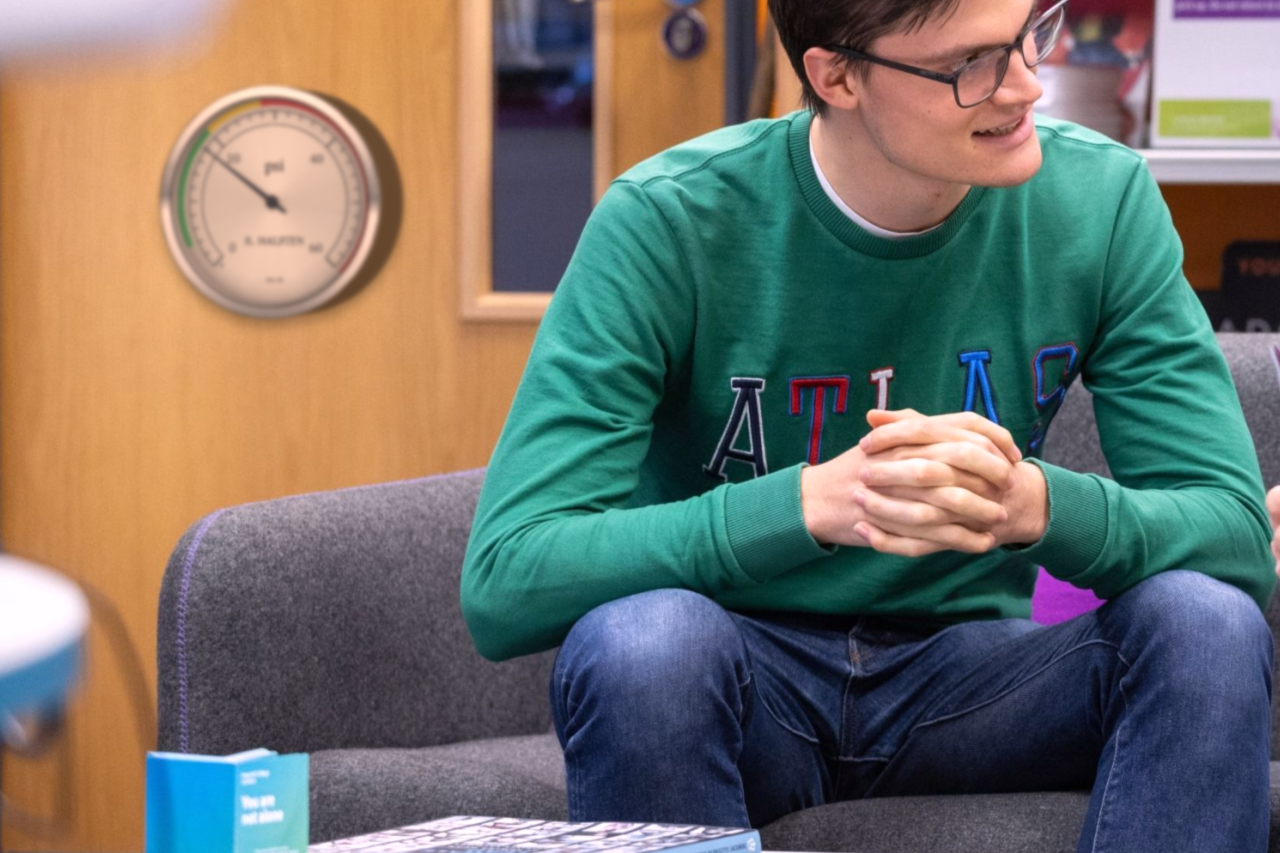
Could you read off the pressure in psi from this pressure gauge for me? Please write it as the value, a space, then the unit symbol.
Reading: 18 psi
